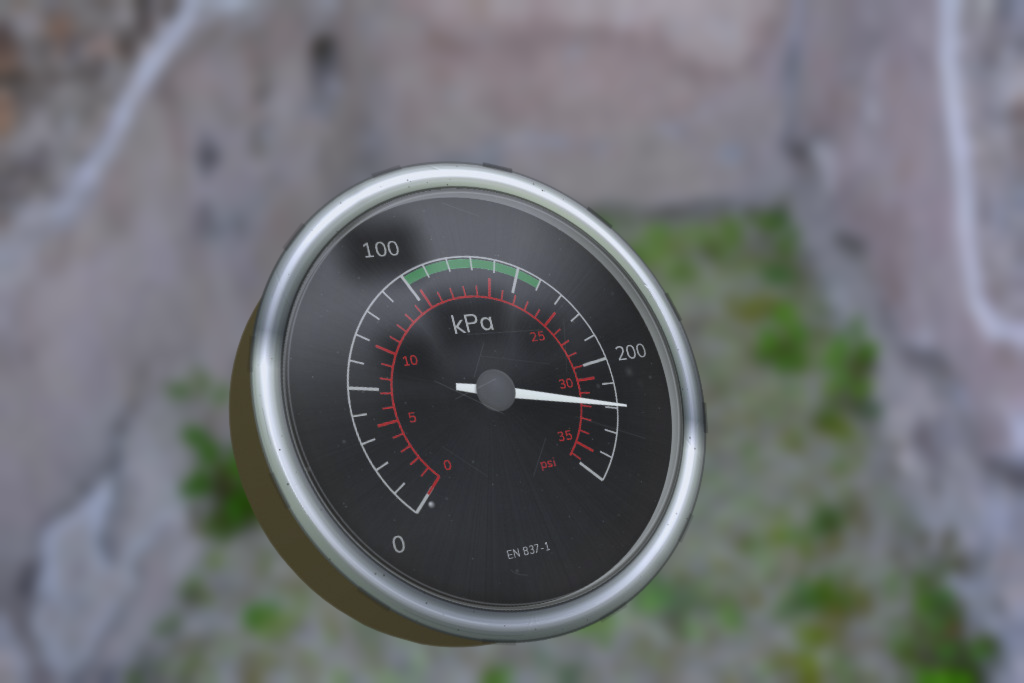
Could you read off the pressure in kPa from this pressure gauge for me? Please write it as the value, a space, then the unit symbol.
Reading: 220 kPa
